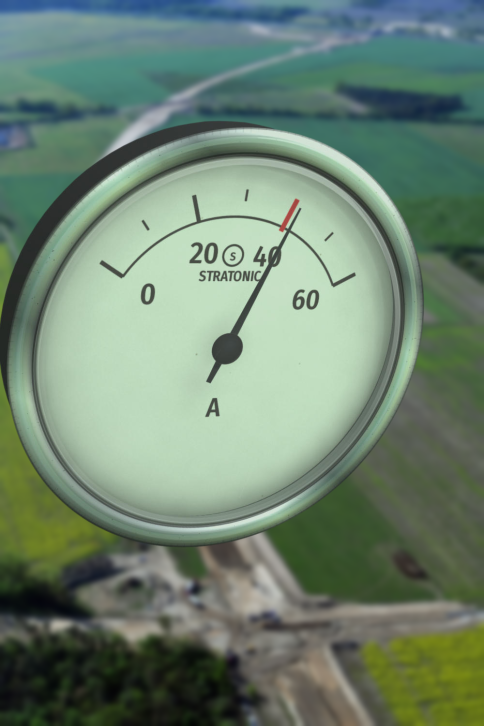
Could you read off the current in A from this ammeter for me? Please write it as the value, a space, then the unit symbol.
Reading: 40 A
